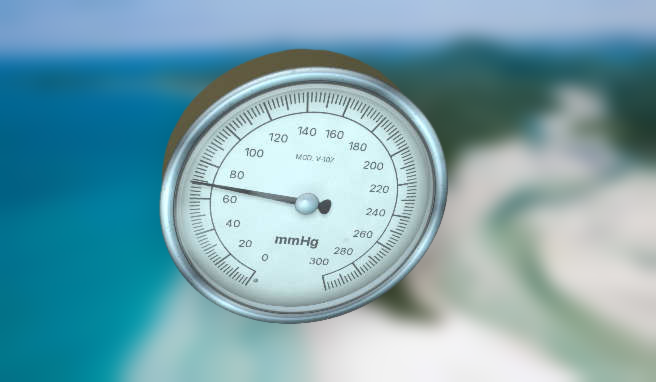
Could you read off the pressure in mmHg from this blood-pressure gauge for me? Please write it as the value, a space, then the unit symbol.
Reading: 70 mmHg
